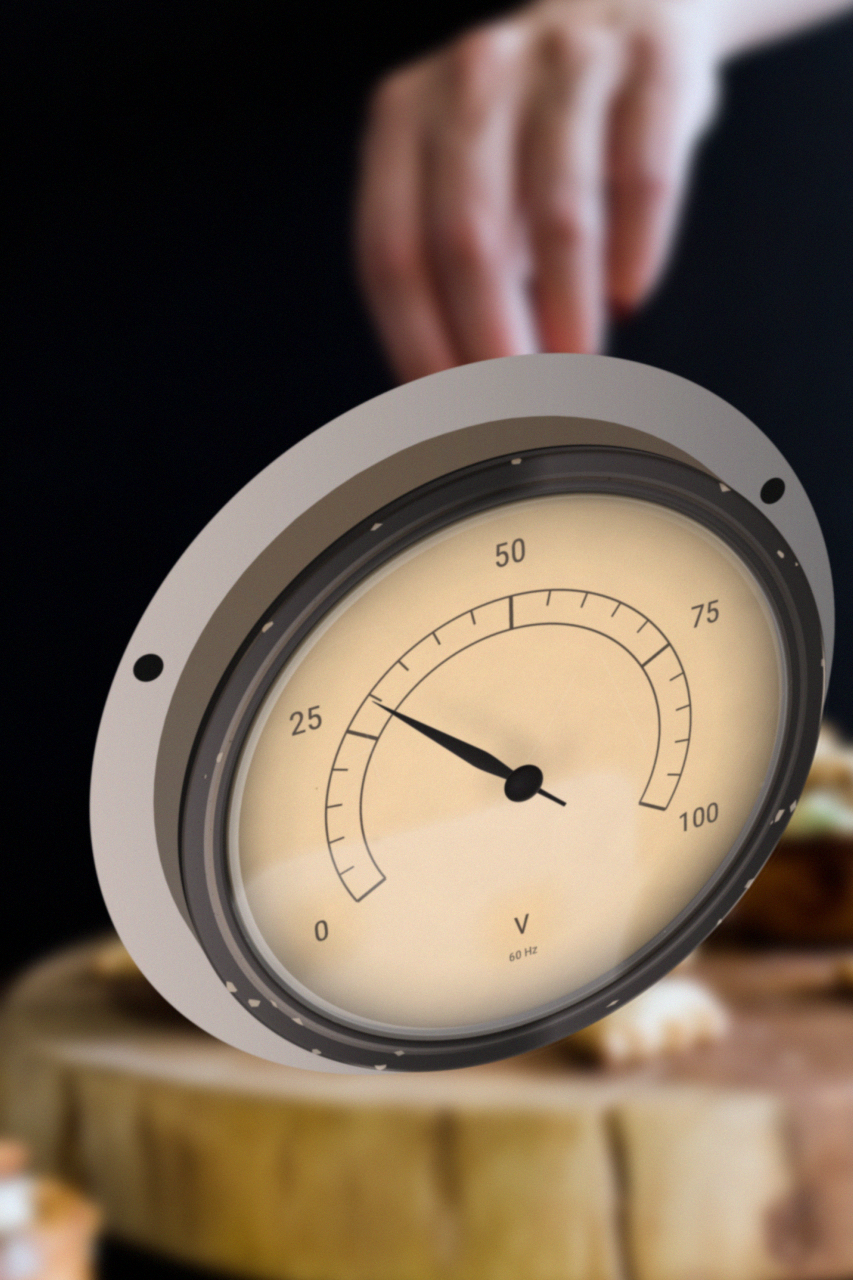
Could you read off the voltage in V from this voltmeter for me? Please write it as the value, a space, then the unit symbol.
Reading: 30 V
